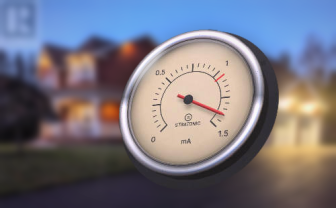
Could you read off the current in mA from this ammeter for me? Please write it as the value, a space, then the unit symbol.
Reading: 1.4 mA
